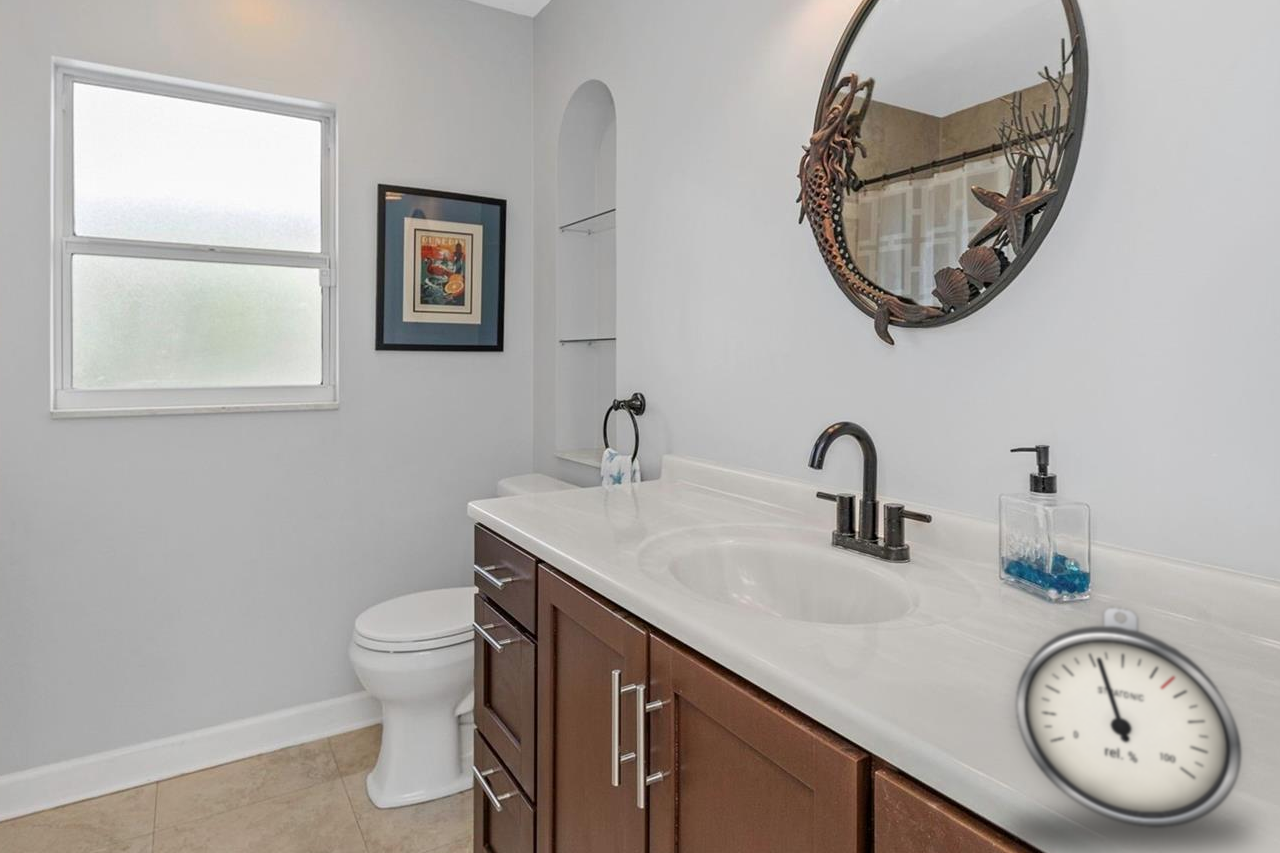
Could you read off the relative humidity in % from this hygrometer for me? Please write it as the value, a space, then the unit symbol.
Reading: 42.5 %
